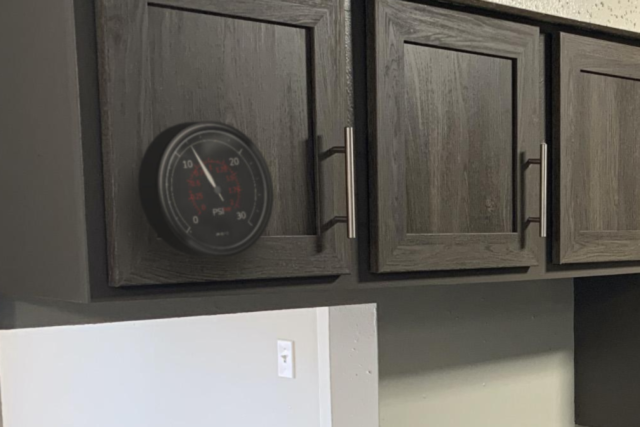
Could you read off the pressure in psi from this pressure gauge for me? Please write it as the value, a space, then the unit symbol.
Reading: 12 psi
